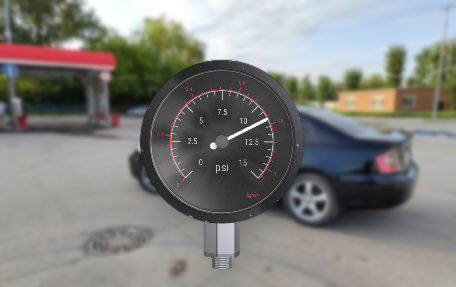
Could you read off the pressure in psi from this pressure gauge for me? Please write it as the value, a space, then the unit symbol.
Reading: 11 psi
